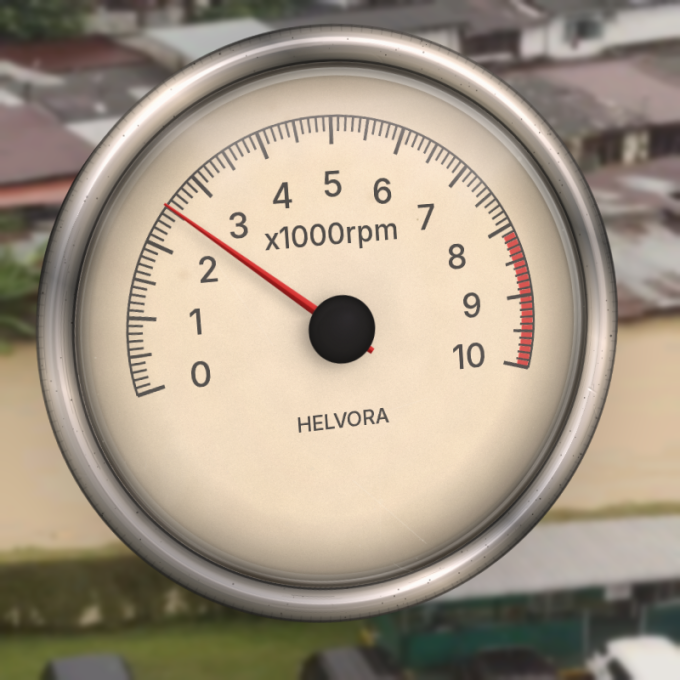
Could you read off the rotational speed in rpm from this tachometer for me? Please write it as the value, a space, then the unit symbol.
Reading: 2500 rpm
